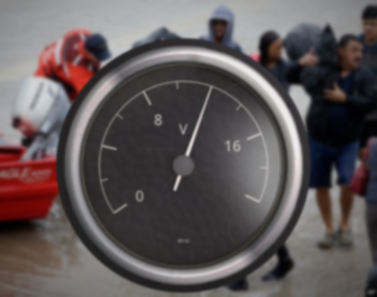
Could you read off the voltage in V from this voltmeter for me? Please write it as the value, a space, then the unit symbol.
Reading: 12 V
